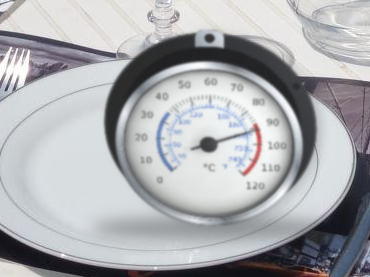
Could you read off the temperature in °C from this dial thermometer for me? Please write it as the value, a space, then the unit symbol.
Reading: 90 °C
